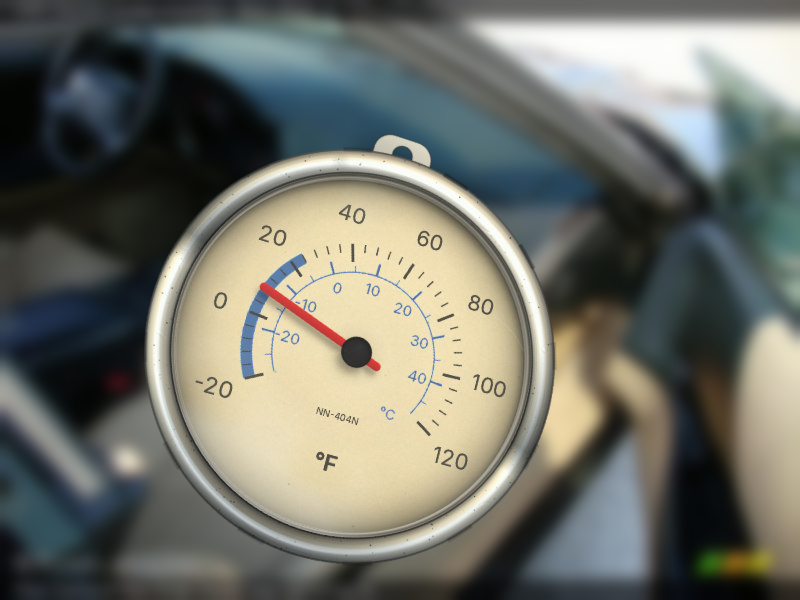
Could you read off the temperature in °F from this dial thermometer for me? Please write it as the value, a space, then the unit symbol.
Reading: 8 °F
